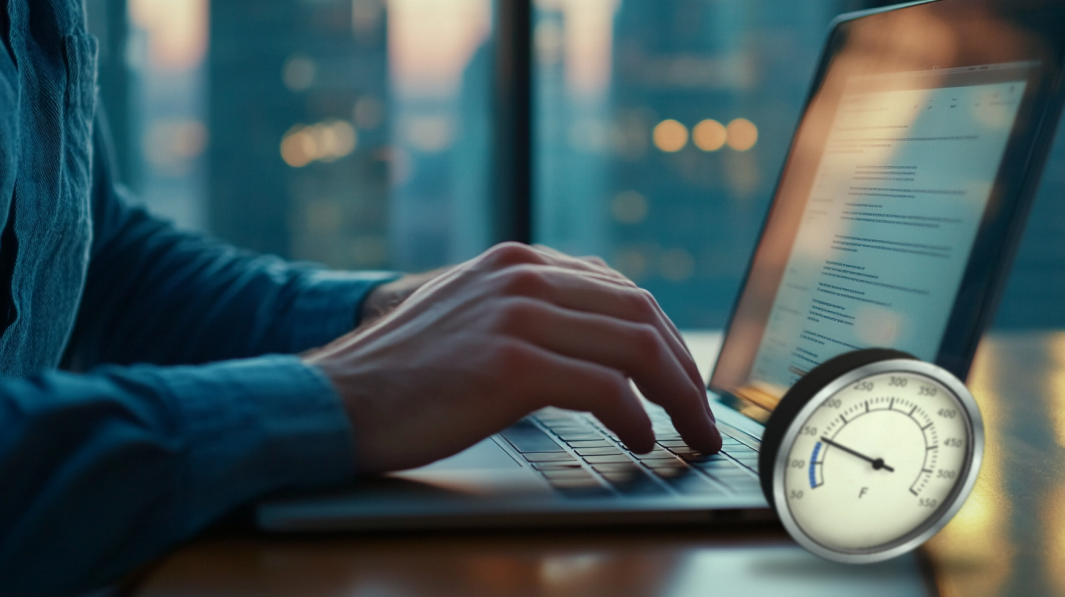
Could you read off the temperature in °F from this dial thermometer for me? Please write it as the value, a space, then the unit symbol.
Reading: 150 °F
